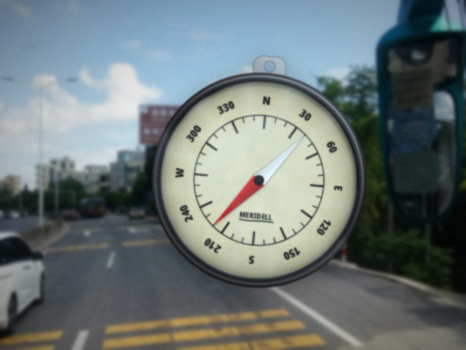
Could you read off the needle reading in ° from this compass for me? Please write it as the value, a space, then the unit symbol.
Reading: 220 °
